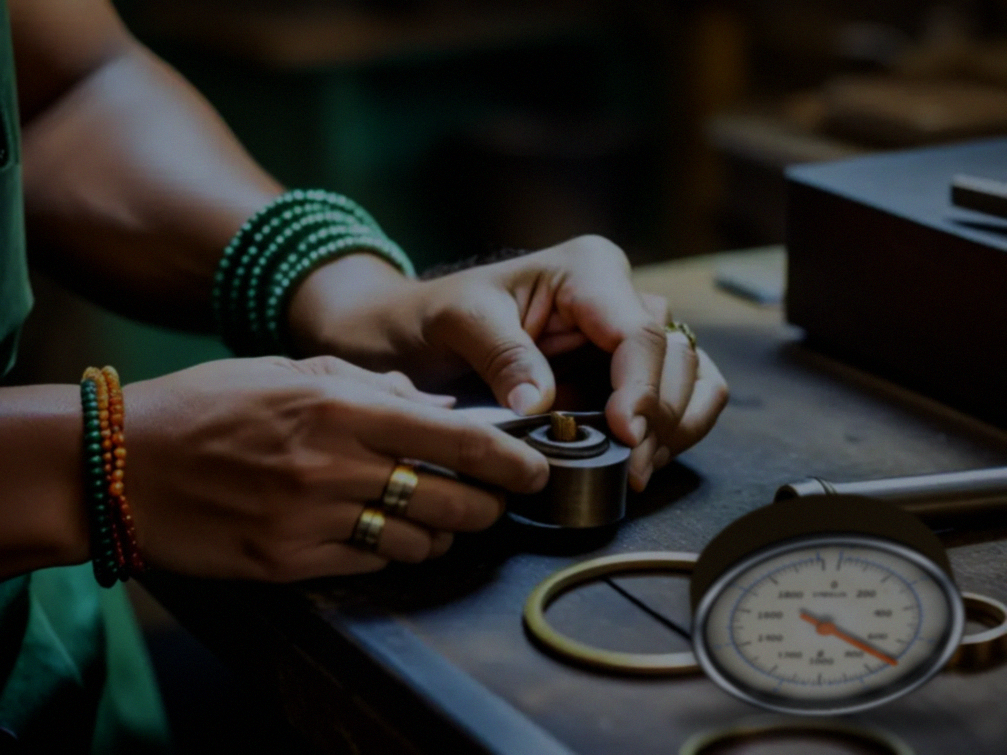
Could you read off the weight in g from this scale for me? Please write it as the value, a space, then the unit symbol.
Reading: 700 g
